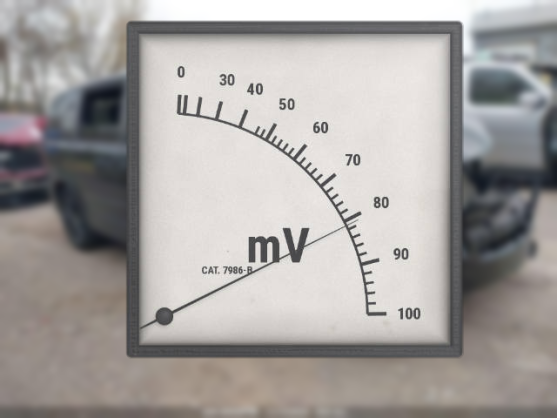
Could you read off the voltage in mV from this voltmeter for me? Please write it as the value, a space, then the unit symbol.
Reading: 81 mV
